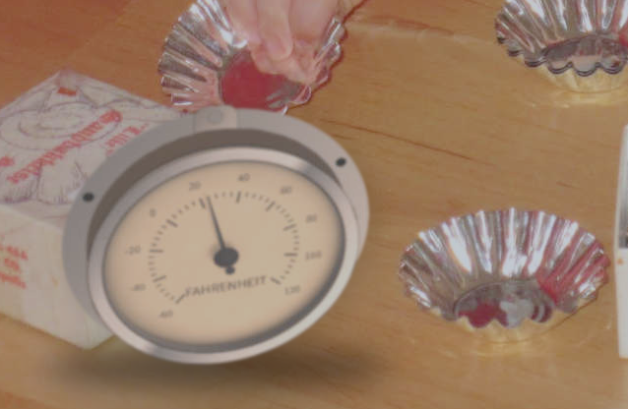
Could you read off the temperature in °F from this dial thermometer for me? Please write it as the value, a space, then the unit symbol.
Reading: 24 °F
